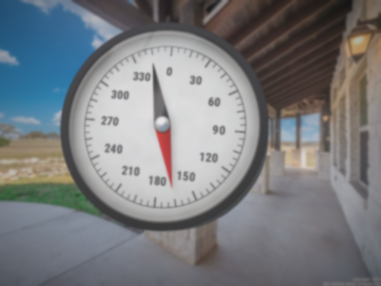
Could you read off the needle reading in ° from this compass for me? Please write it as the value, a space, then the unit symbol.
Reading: 165 °
